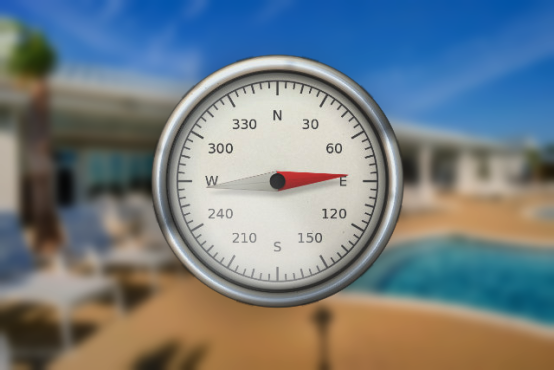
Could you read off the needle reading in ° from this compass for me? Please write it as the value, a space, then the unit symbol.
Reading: 85 °
